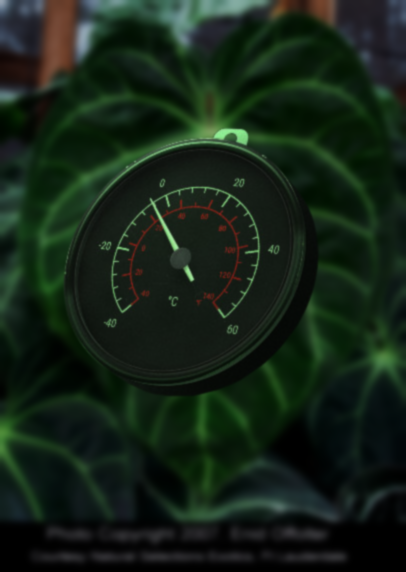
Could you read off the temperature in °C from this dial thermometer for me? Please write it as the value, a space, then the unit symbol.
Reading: -4 °C
